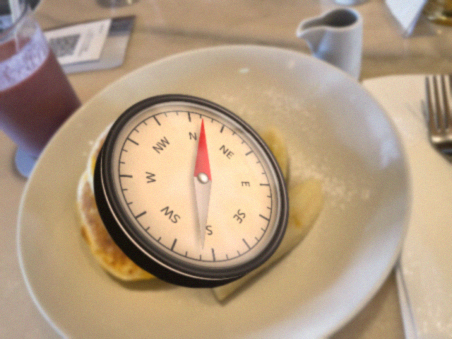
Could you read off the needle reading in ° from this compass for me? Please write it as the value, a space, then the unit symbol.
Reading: 10 °
